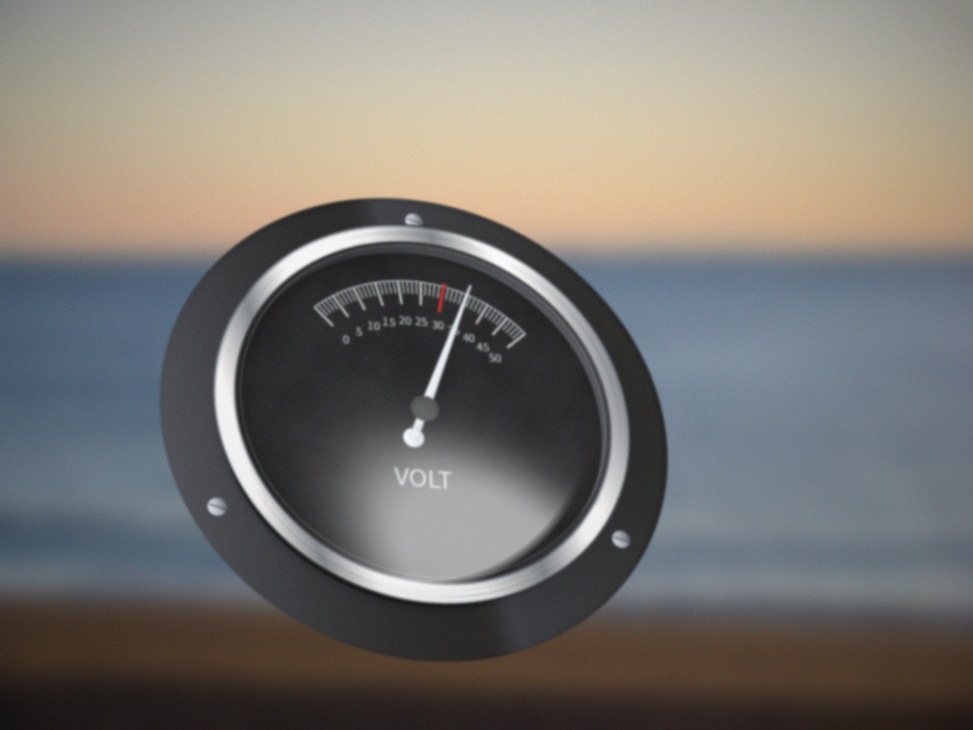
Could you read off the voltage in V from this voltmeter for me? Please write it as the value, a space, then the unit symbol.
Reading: 35 V
